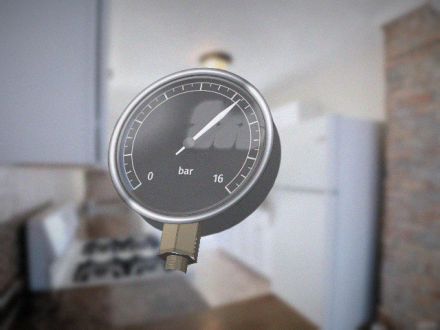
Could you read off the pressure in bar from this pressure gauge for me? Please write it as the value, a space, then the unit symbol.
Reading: 10.5 bar
